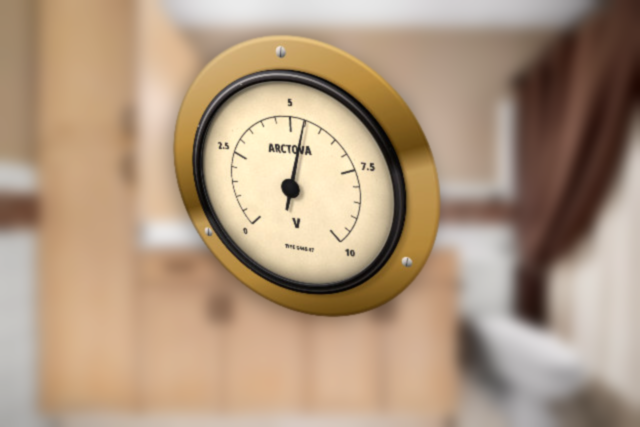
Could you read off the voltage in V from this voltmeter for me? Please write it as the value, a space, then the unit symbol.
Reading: 5.5 V
